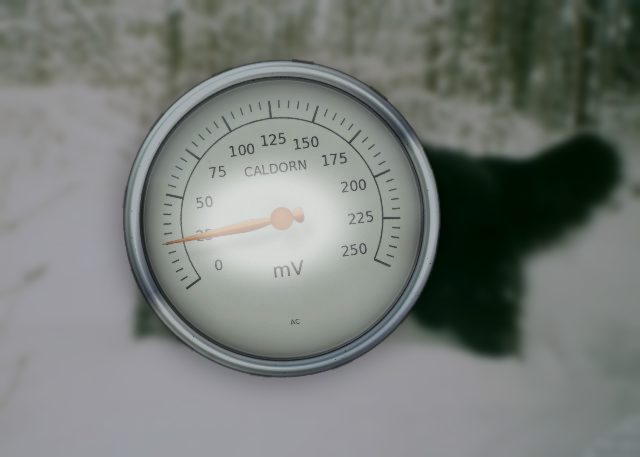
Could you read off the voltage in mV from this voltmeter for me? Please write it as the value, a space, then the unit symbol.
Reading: 25 mV
